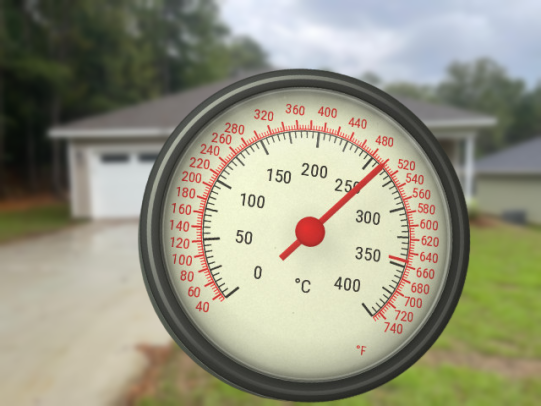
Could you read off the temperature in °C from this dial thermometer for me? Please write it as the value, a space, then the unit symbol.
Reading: 260 °C
